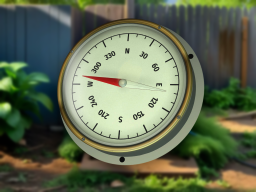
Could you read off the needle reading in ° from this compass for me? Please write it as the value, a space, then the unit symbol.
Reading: 280 °
